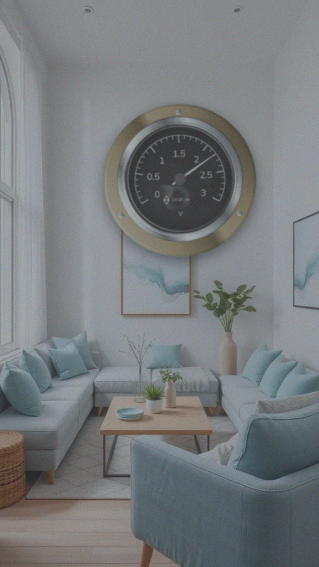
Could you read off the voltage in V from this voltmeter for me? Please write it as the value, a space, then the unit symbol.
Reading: 2.2 V
